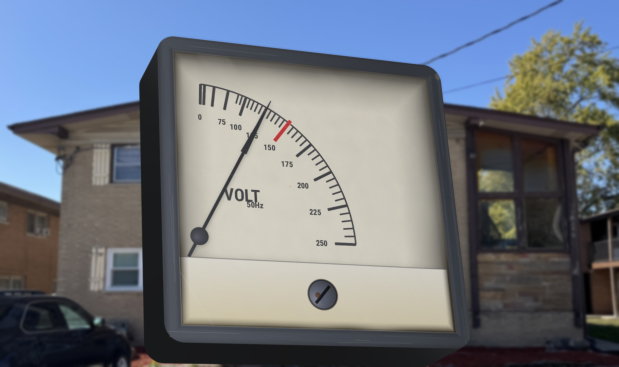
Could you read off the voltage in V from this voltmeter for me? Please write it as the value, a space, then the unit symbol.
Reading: 125 V
